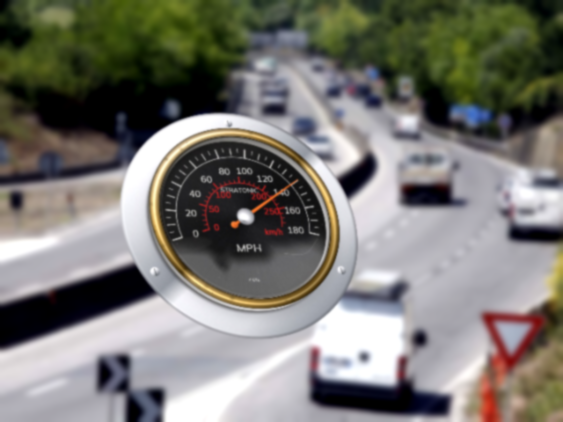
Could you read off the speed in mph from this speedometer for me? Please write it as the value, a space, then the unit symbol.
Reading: 140 mph
